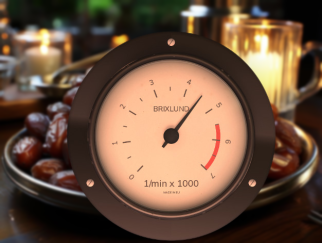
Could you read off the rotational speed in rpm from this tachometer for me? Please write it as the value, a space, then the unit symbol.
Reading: 4500 rpm
